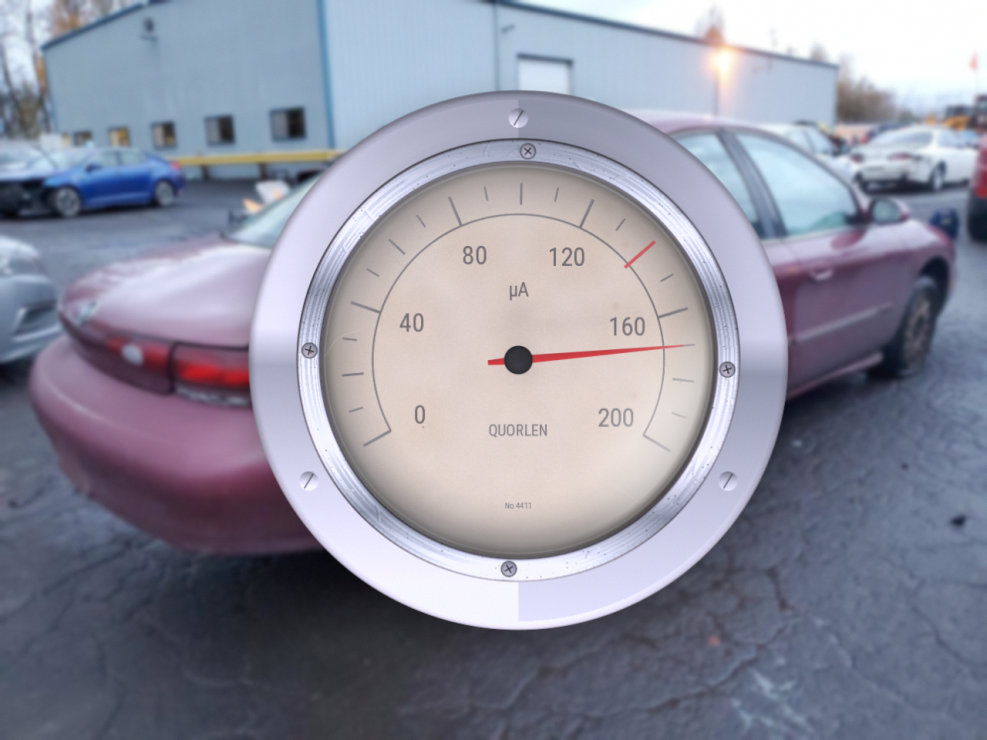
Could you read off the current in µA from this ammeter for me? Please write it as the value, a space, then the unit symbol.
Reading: 170 µA
